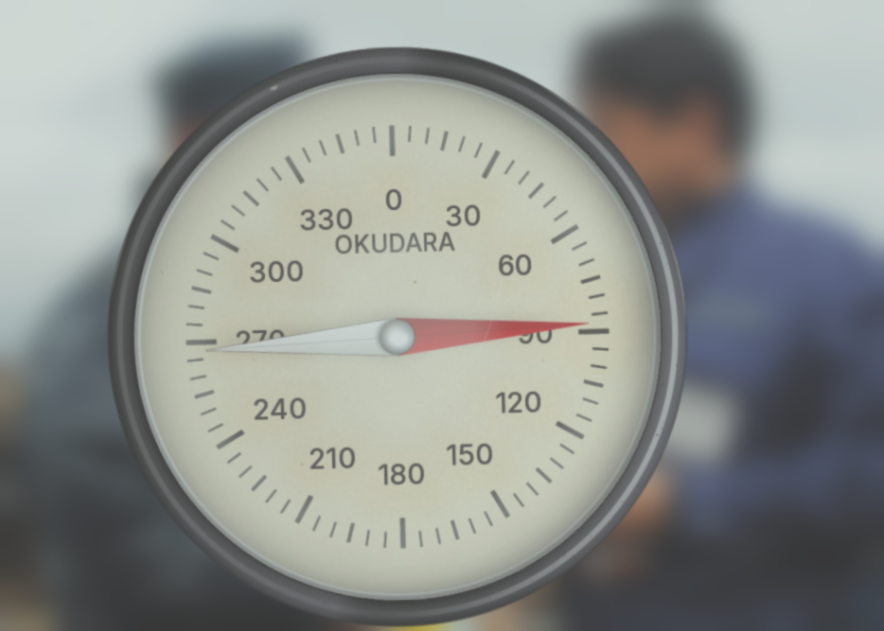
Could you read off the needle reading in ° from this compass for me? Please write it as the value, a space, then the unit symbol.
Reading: 87.5 °
